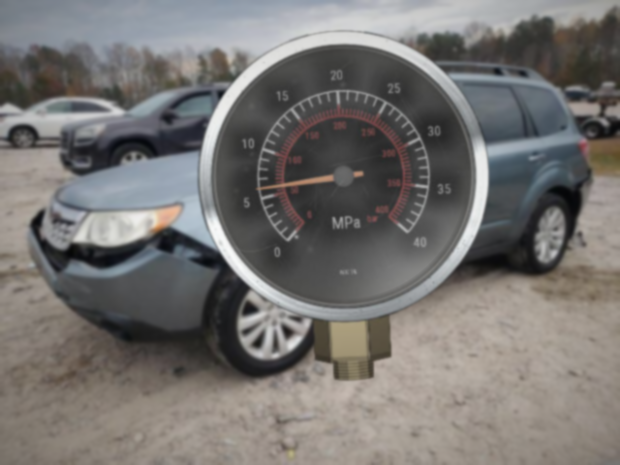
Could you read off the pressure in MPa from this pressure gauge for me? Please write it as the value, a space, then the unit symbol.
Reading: 6 MPa
